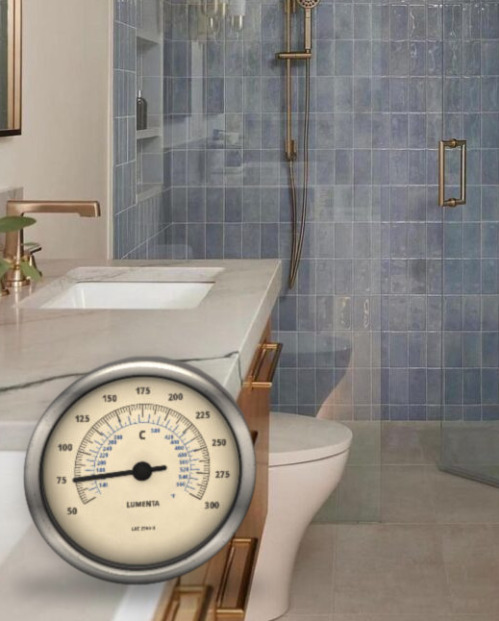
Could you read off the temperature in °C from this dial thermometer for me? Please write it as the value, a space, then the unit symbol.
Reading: 75 °C
